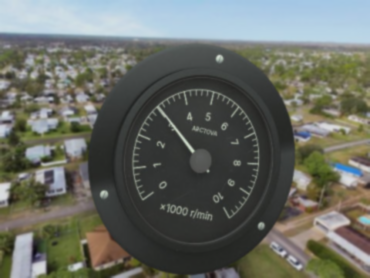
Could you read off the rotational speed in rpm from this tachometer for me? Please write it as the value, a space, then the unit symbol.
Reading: 3000 rpm
